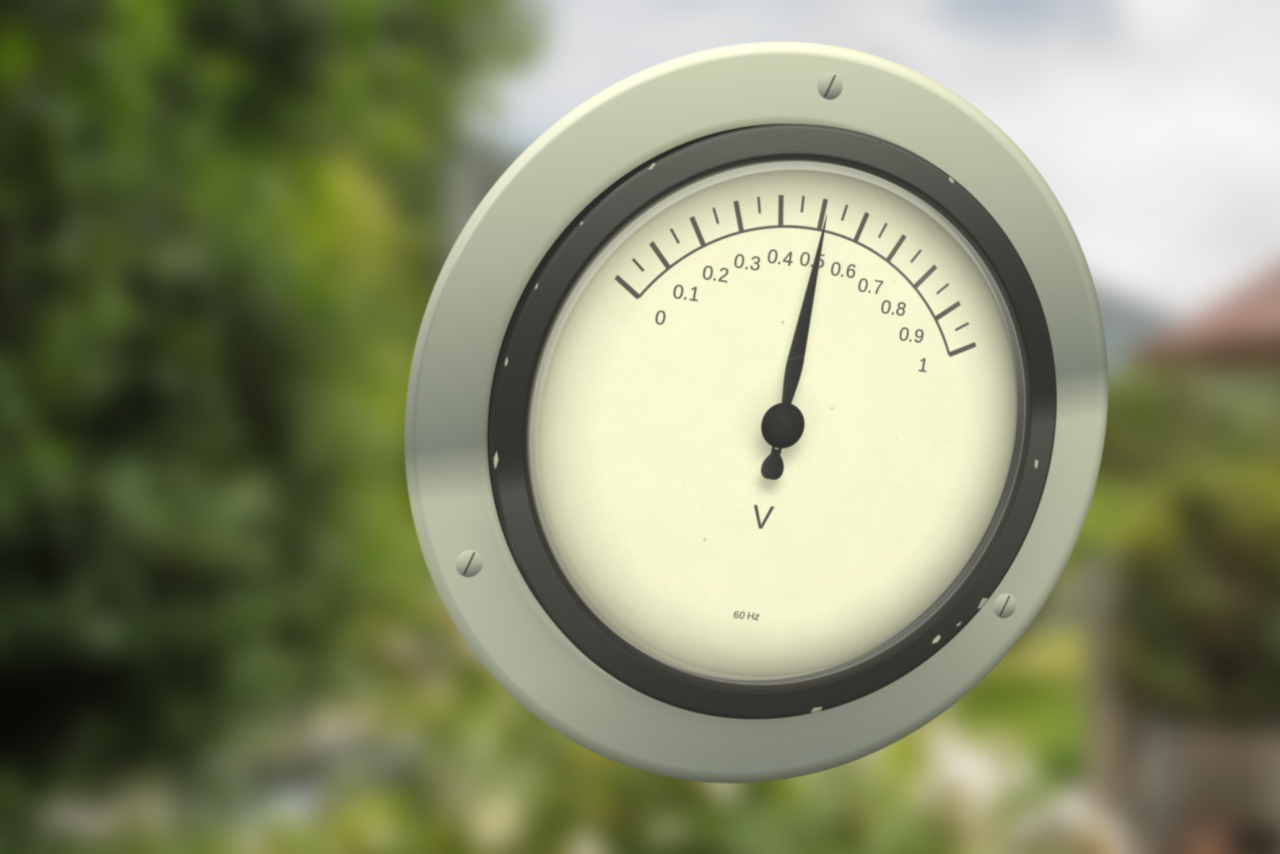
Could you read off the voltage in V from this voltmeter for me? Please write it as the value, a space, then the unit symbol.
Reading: 0.5 V
